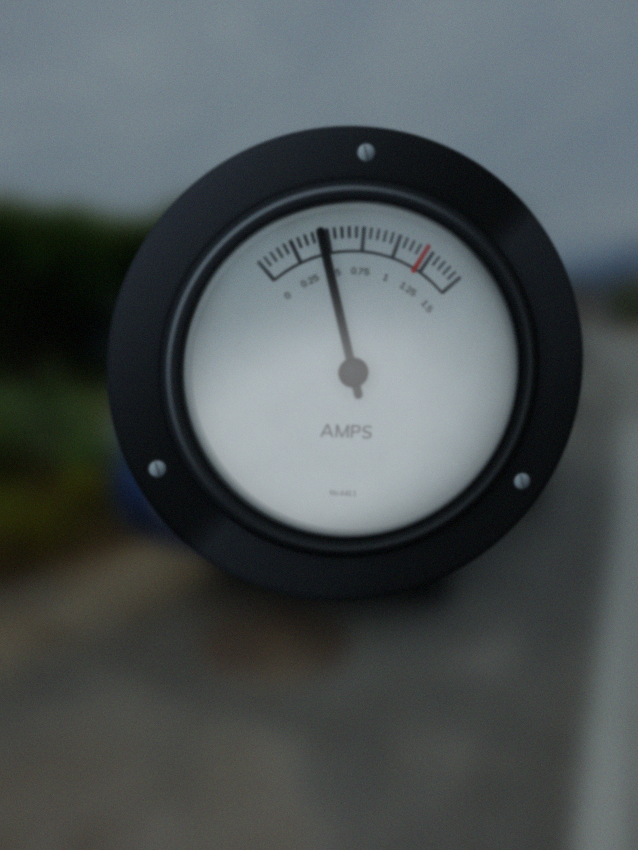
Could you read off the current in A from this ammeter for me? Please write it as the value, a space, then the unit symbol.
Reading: 0.45 A
